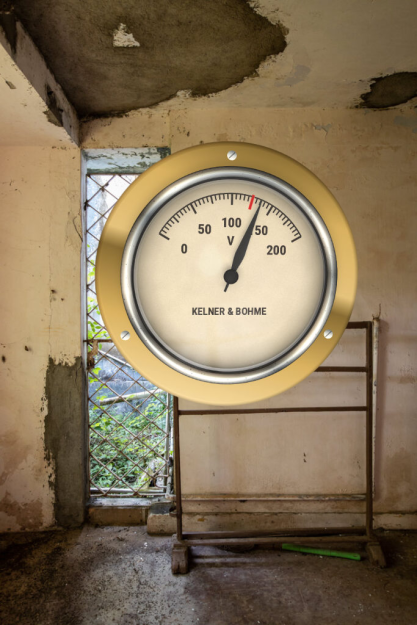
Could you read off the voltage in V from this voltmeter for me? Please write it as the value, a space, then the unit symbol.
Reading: 135 V
